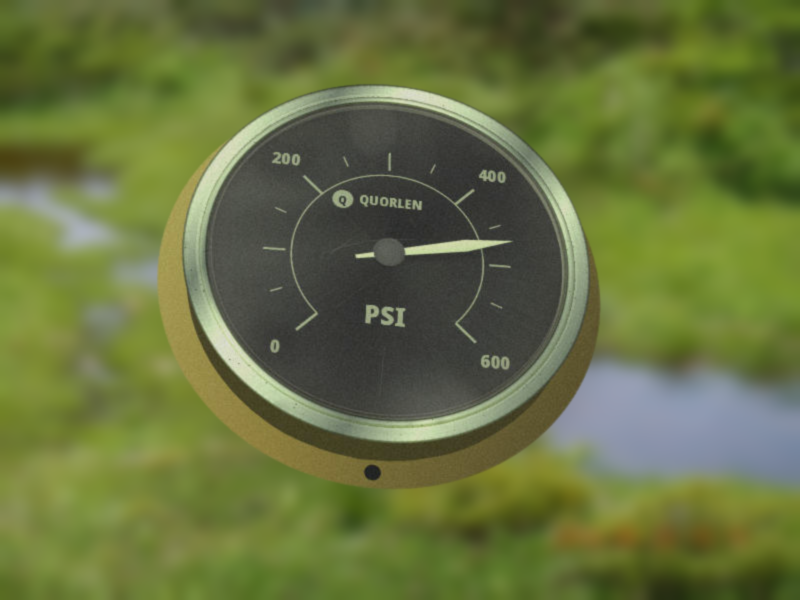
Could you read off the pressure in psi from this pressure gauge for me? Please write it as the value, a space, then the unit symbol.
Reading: 475 psi
